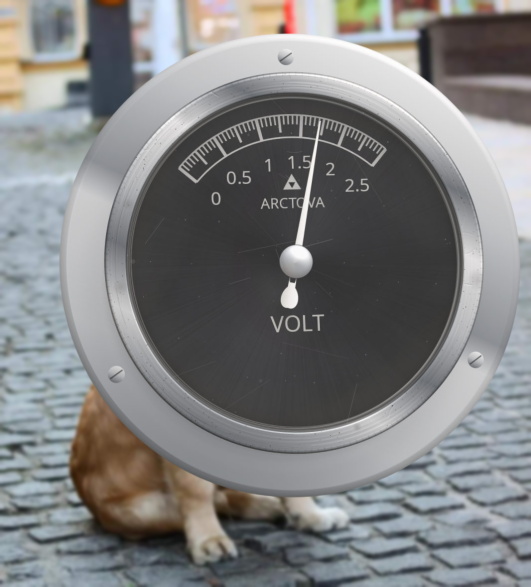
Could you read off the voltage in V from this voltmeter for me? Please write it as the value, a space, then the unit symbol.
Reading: 1.7 V
